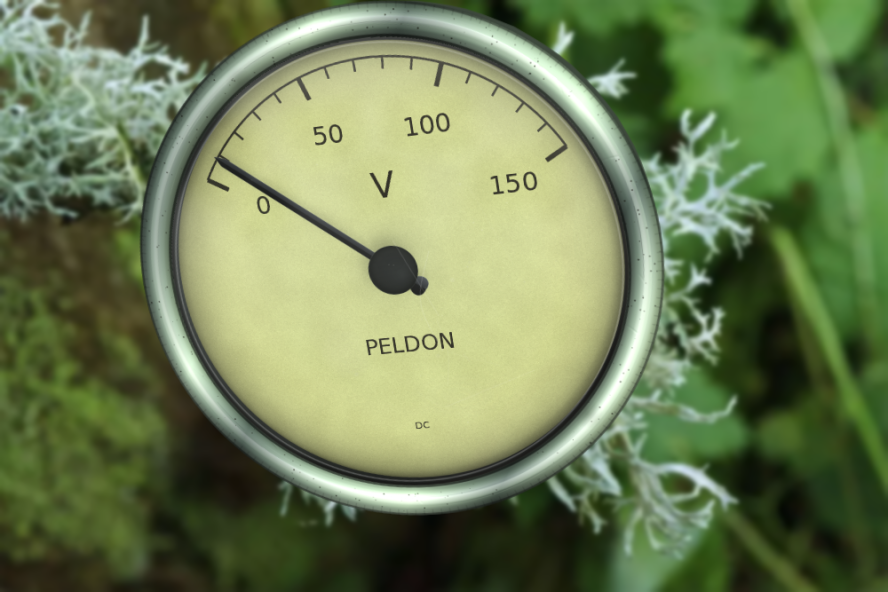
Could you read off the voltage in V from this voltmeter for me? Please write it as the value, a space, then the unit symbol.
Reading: 10 V
